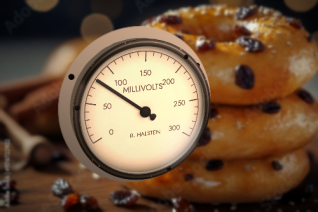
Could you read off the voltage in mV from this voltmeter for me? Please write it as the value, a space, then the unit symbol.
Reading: 80 mV
